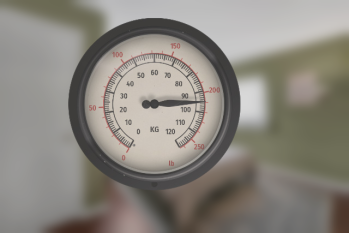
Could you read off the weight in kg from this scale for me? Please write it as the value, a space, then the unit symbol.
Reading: 95 kg
